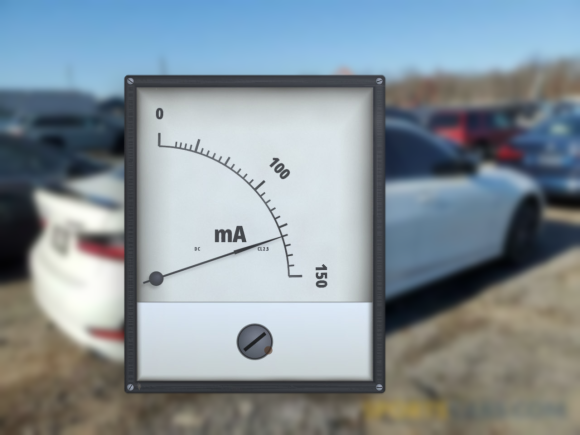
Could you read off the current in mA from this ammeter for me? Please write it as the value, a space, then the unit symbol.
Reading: 130 mA
